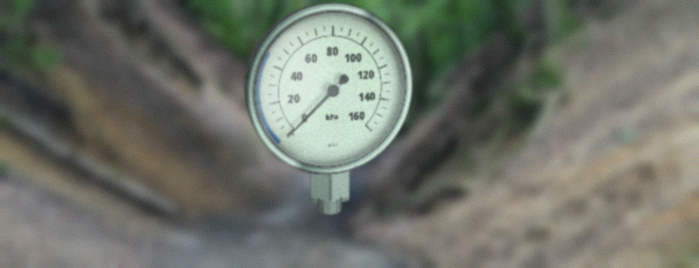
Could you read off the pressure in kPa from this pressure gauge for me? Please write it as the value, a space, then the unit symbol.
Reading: 0 kPa
